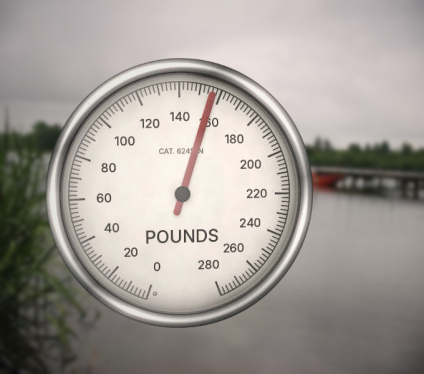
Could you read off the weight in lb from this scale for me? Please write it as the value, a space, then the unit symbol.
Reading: 156 lb
